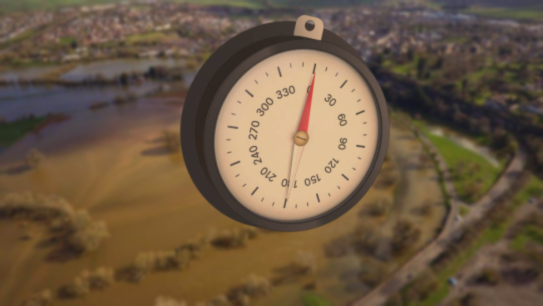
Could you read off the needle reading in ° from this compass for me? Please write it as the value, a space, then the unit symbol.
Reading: 0 °
